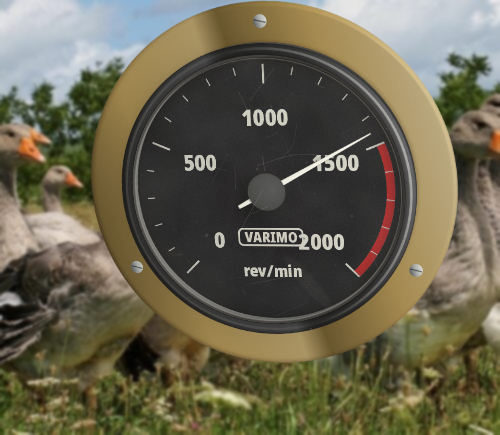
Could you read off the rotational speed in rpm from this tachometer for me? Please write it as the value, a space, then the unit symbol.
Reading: 1450 rpm
